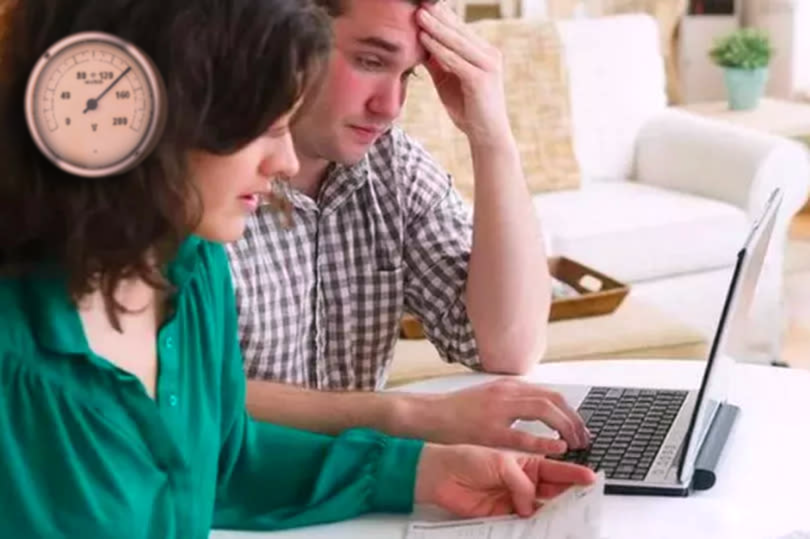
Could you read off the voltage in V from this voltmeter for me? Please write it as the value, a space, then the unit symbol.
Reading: 140 V
